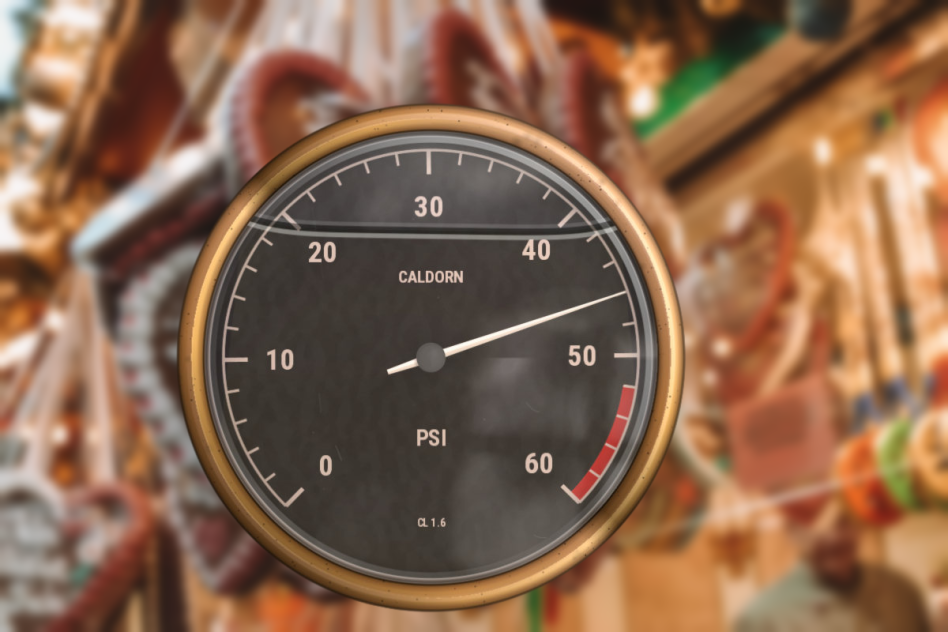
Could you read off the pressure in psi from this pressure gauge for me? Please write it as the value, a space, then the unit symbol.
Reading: 46 psi
